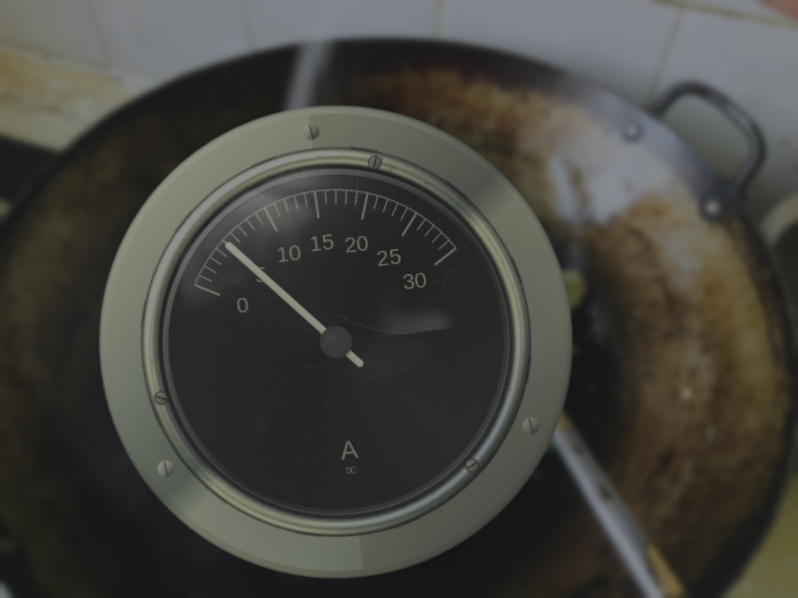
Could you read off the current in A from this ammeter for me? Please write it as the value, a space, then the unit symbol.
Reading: 5 A
